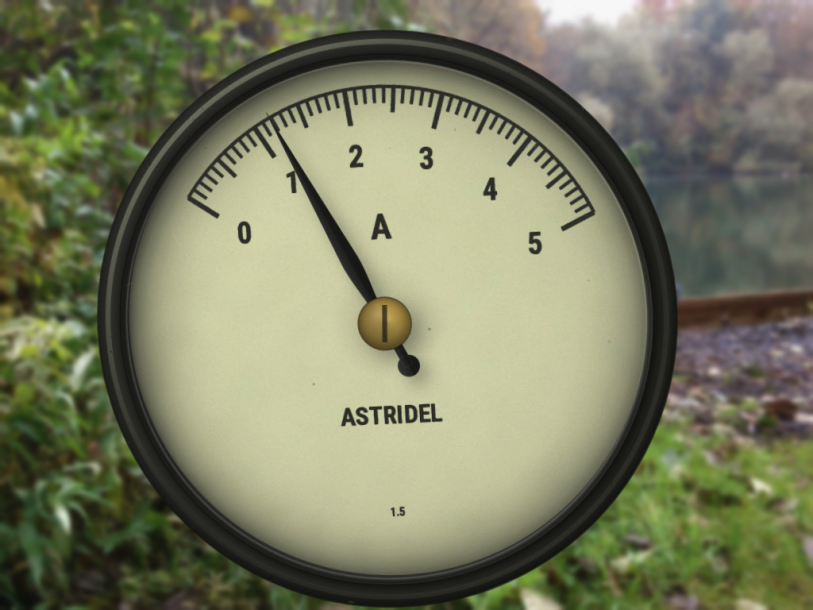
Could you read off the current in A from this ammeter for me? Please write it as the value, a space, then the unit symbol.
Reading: 1.2 A
